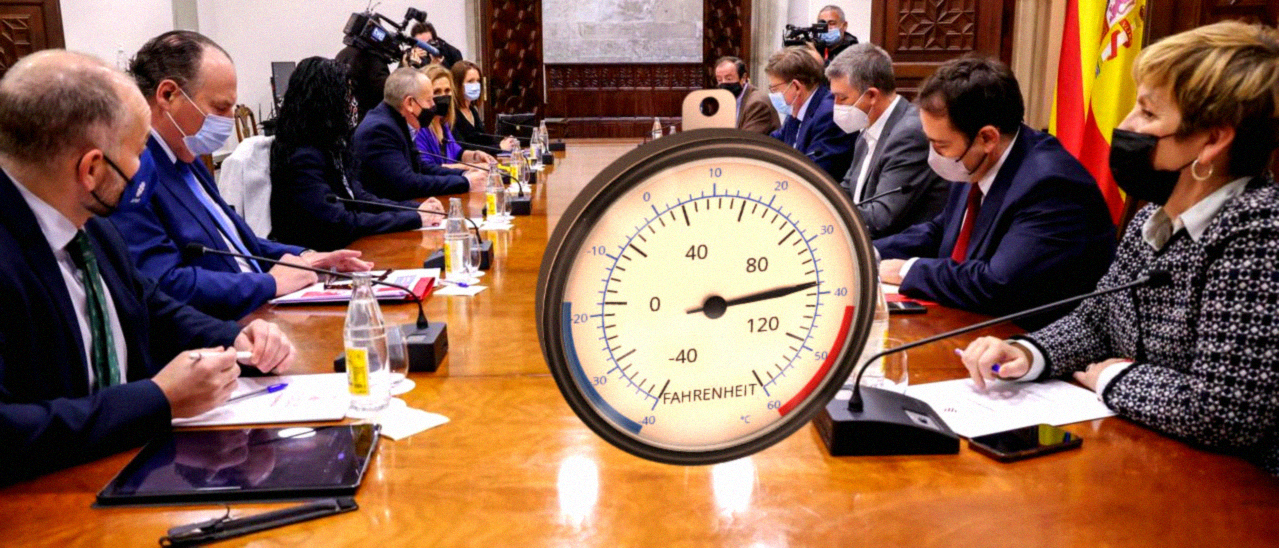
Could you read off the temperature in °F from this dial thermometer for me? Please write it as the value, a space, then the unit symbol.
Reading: 100 °F
